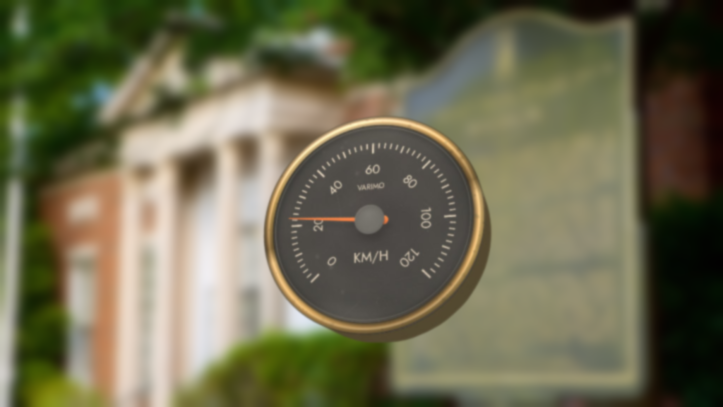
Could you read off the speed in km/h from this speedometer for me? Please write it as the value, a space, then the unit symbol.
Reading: 22 km/h
